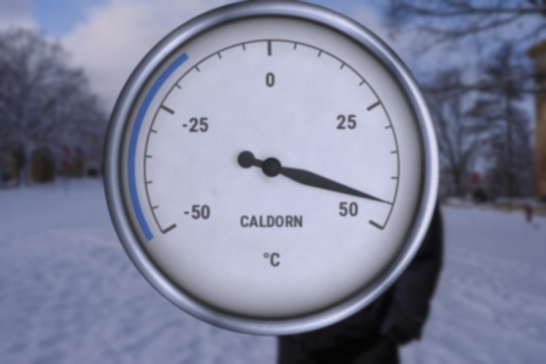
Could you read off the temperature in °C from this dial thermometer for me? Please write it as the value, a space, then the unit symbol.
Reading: 45 °C
